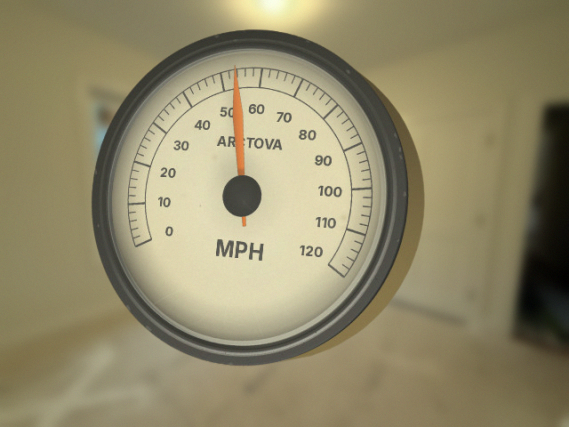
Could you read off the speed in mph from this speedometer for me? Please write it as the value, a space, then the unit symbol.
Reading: 54 mph
